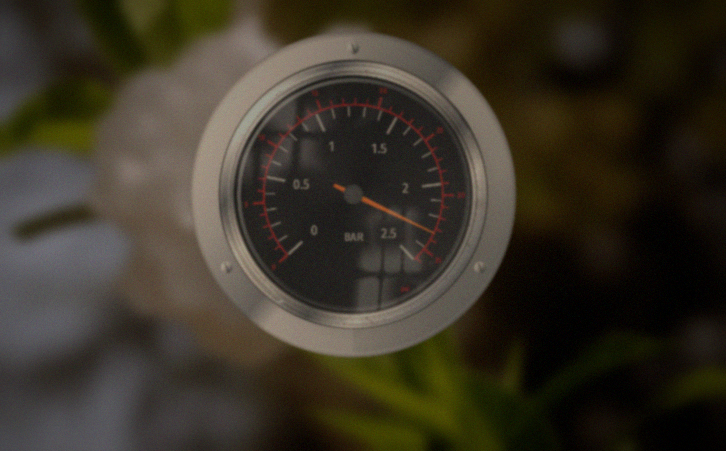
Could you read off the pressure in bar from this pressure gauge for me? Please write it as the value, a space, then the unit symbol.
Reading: 2.3 bar
